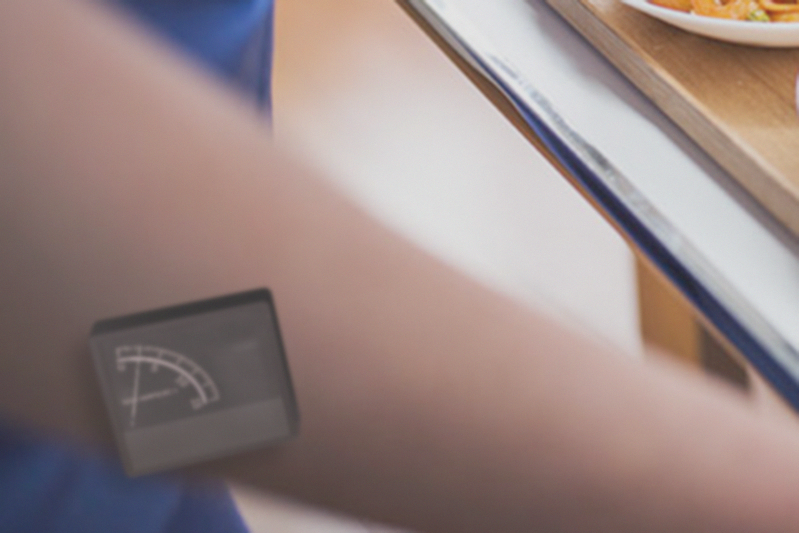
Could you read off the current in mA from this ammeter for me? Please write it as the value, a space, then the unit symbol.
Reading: 2.5 mA
